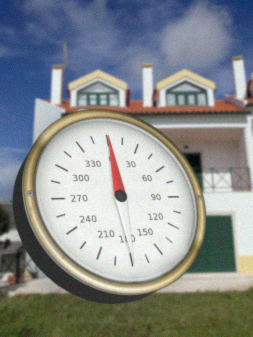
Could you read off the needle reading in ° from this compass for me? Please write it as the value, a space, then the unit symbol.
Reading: 0 °
